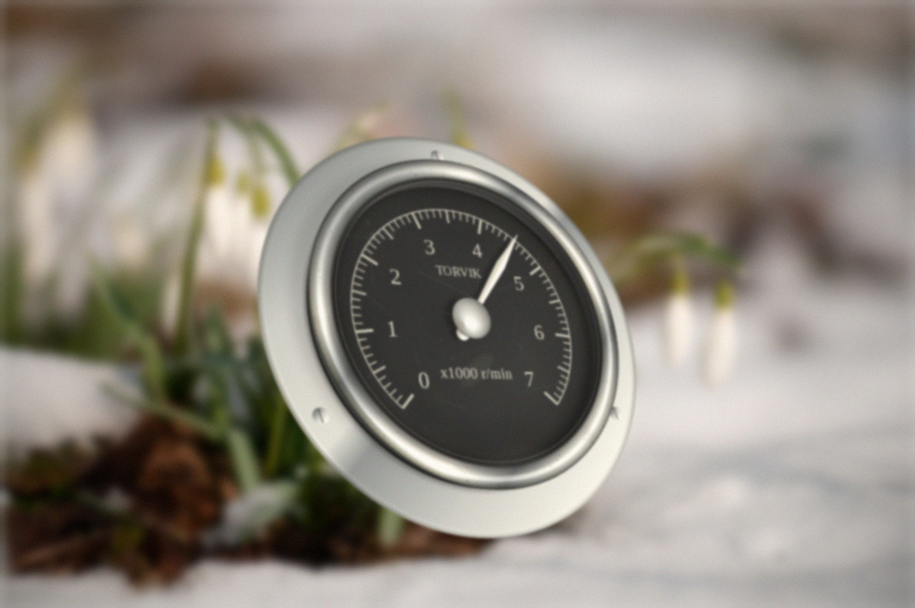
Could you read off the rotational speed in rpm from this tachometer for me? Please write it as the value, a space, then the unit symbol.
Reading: 4500 rpm
